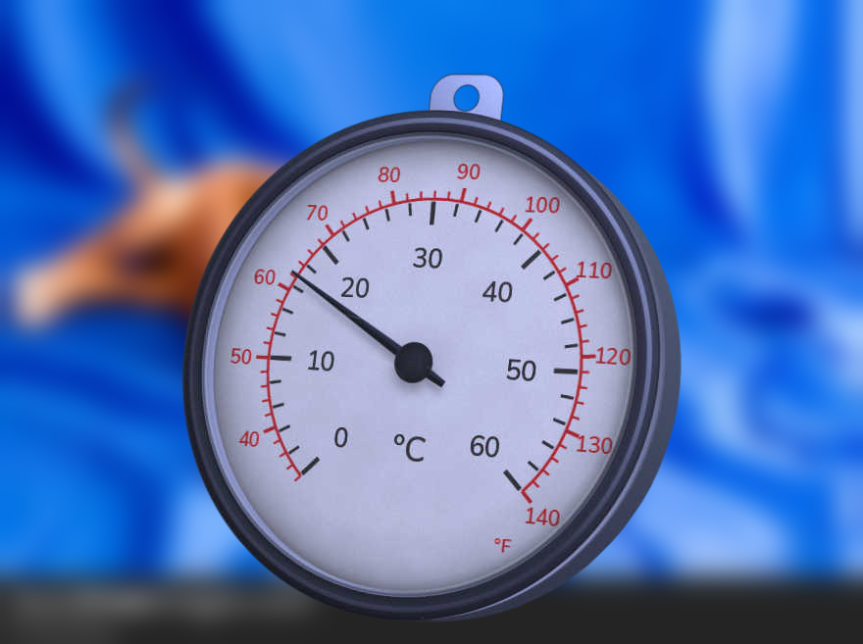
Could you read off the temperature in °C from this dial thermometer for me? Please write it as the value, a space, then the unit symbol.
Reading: 17 °C
